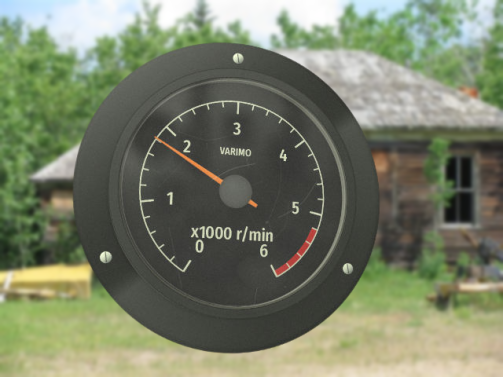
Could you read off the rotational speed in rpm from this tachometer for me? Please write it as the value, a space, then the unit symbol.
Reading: 1800 rpm
